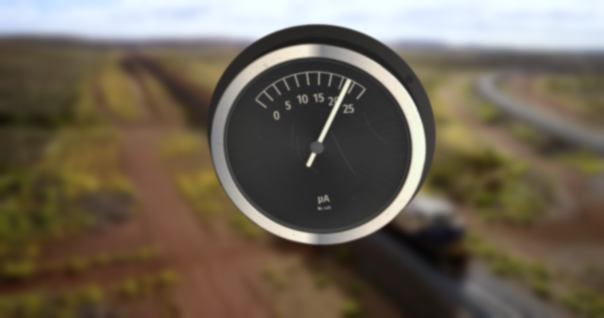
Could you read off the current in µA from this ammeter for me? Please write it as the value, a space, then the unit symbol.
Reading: 21.25 µA
